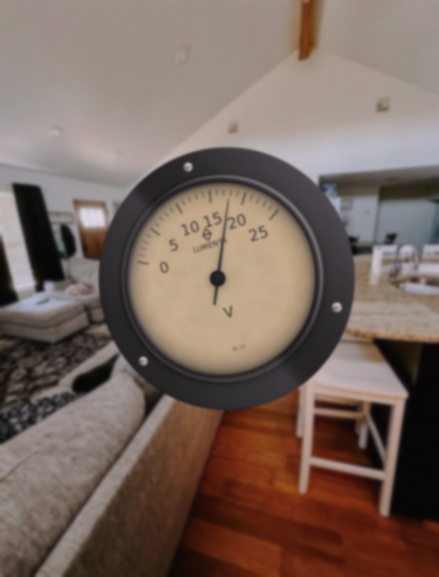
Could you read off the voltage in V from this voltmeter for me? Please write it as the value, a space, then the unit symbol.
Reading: 18 V
